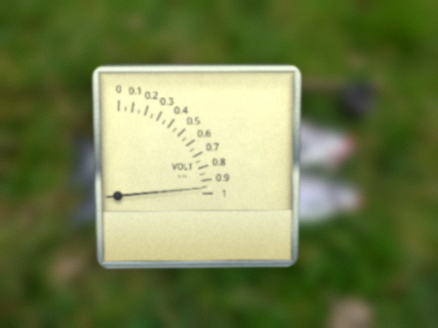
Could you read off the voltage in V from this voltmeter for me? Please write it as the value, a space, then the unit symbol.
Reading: 0.95 V
